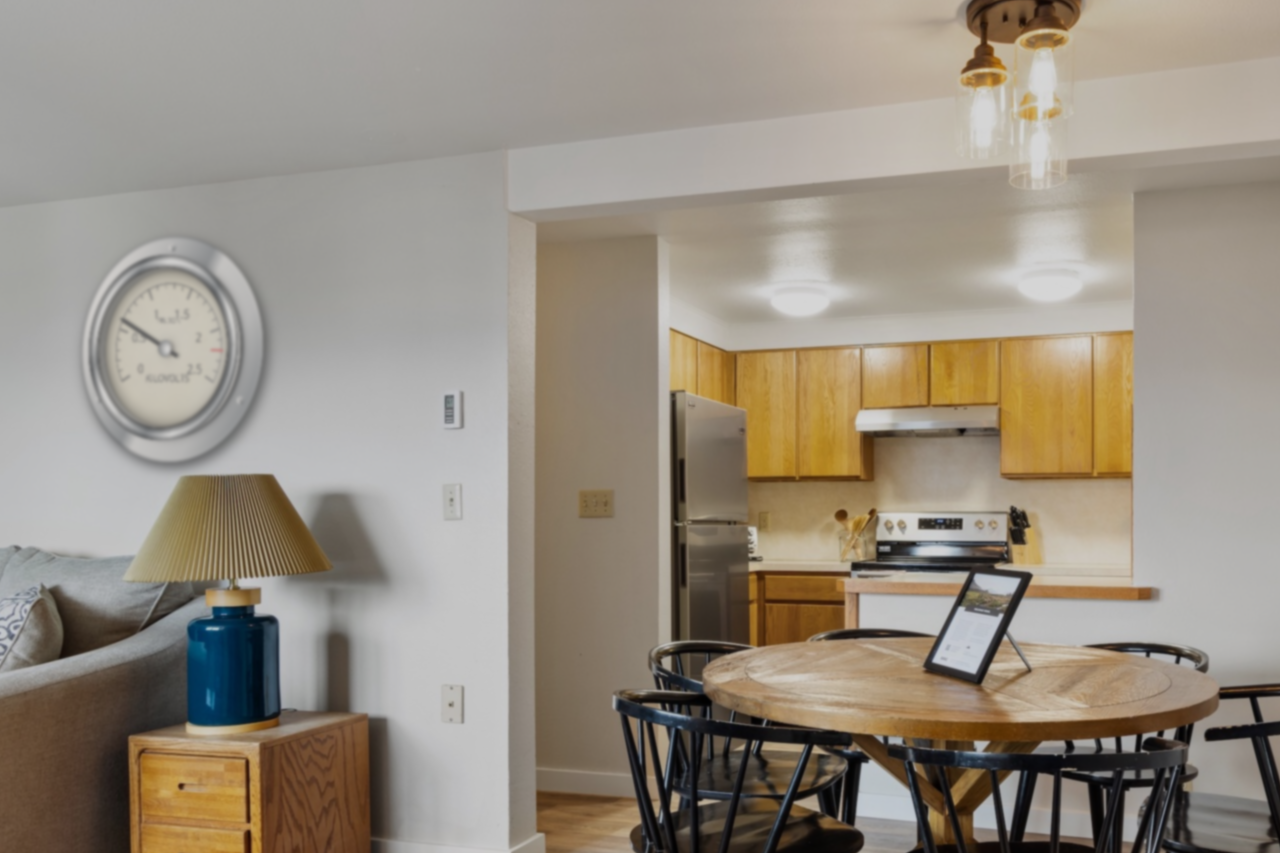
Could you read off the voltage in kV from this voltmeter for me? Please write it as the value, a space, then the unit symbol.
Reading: 0.6 kV
